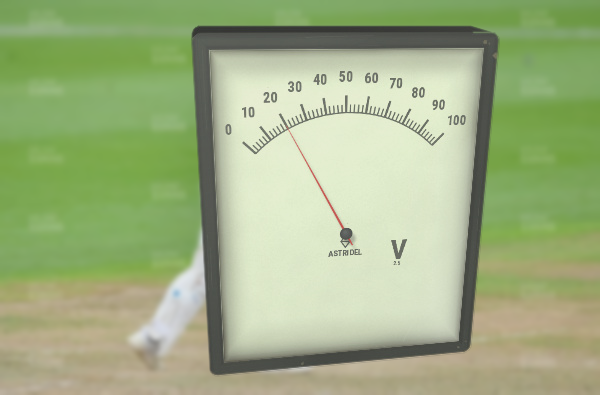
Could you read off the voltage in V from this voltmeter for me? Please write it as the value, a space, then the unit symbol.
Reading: 20 V
